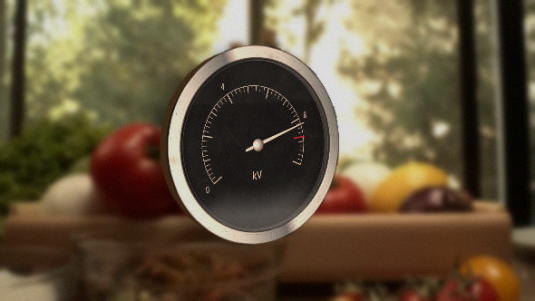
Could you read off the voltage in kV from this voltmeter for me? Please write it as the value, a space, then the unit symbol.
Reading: 8.2 kV
